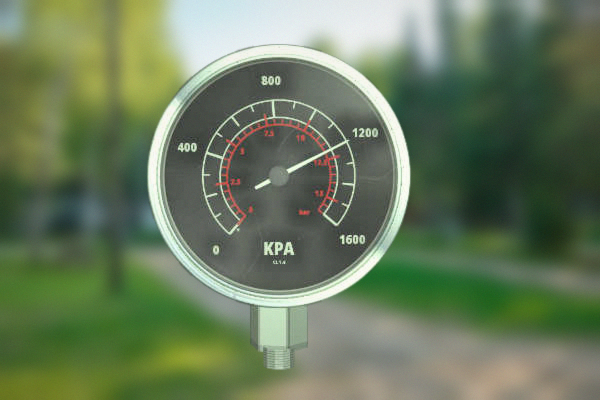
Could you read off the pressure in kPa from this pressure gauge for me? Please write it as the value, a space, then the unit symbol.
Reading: 1200 kPa
